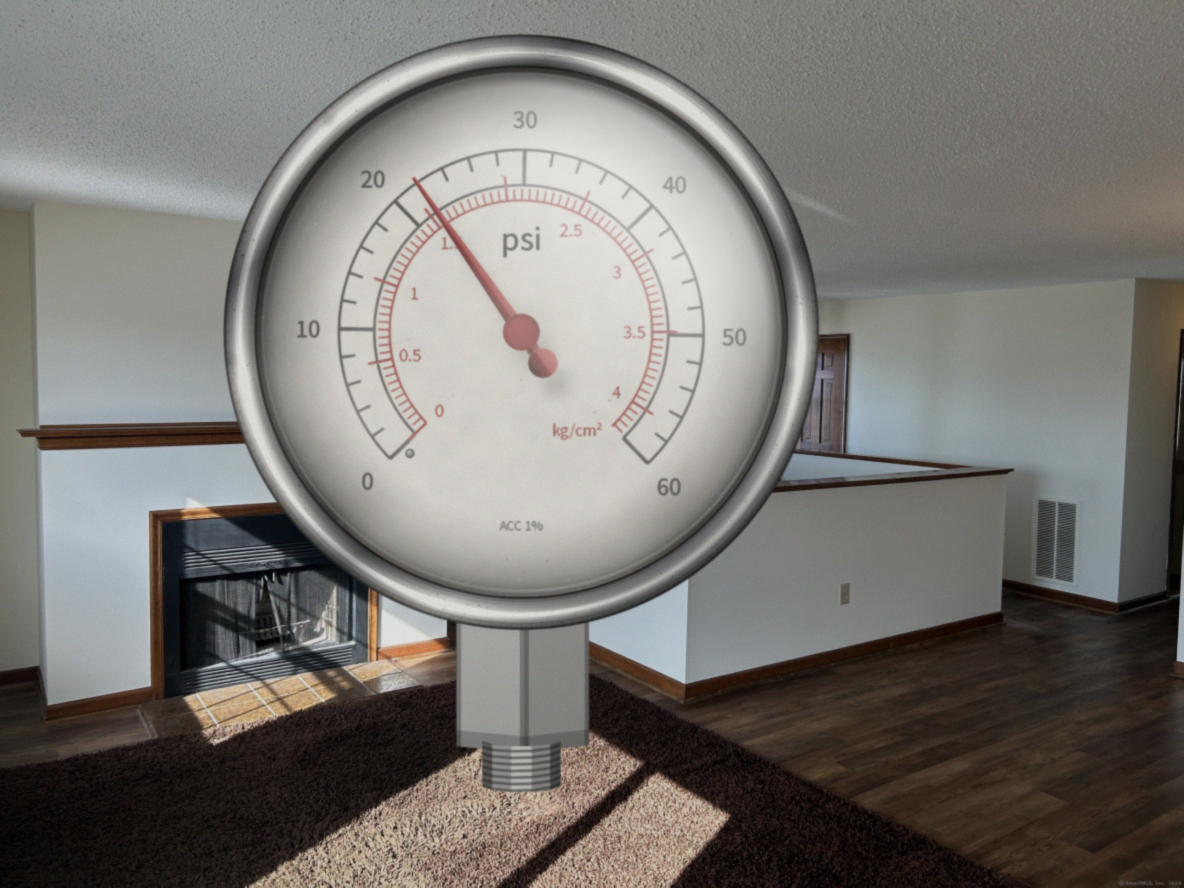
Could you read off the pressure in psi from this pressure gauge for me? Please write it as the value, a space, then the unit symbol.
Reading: 22 psi
